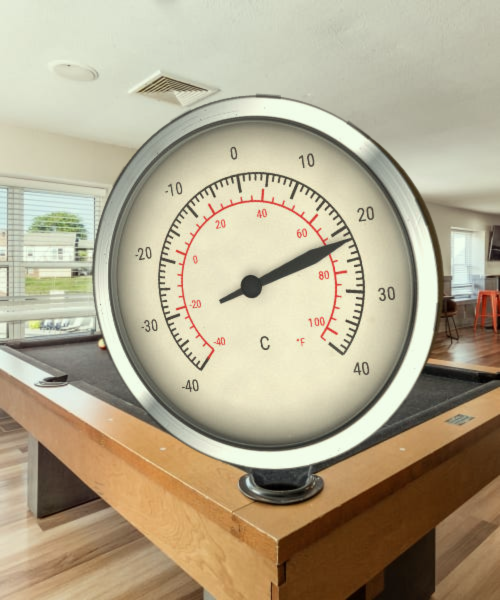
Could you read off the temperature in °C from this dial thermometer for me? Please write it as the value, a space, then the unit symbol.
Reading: 22 °C
